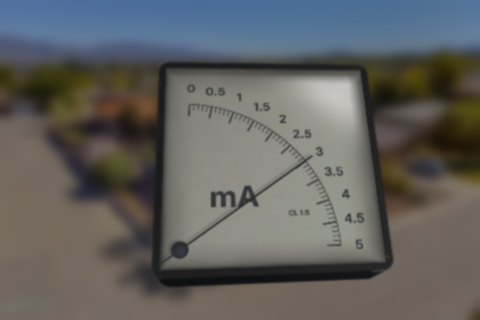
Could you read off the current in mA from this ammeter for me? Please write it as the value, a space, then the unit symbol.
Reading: 3 mA
